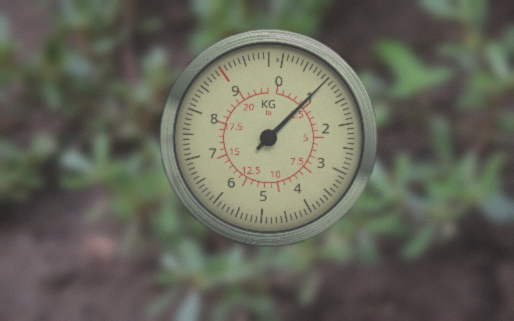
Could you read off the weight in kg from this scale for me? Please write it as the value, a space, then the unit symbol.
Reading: 1 kg
